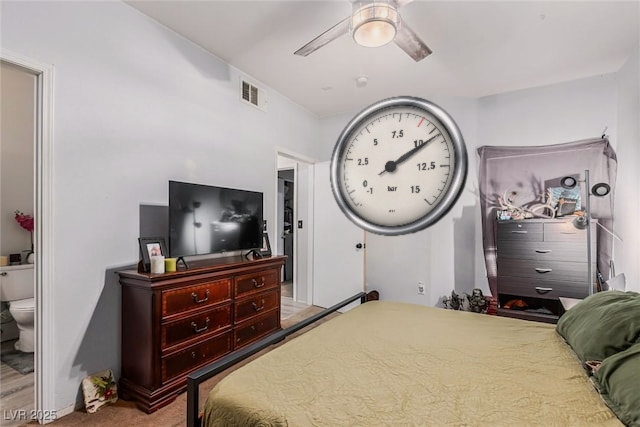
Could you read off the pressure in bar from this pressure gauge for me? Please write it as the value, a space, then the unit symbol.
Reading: 10.5 bar
